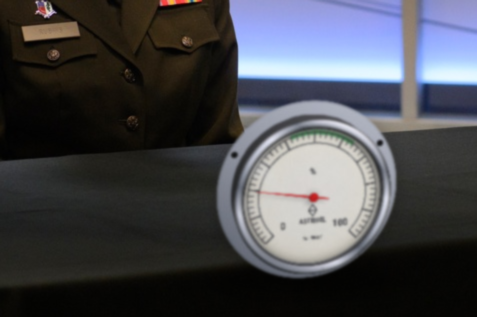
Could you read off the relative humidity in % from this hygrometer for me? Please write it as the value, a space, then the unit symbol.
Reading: 20 %
